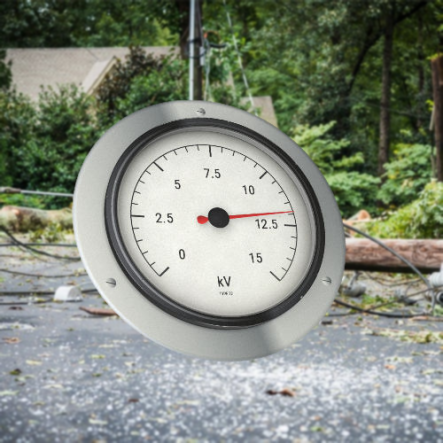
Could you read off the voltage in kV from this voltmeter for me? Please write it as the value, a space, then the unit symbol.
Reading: 12 kV
